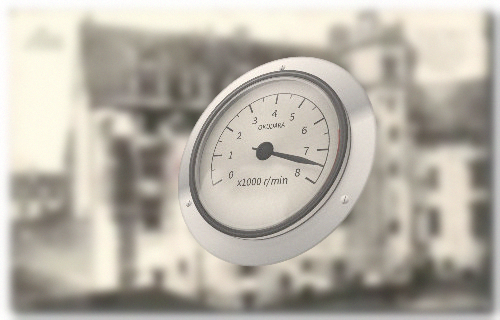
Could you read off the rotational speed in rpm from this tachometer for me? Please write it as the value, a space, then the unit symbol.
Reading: 7500 rpm
